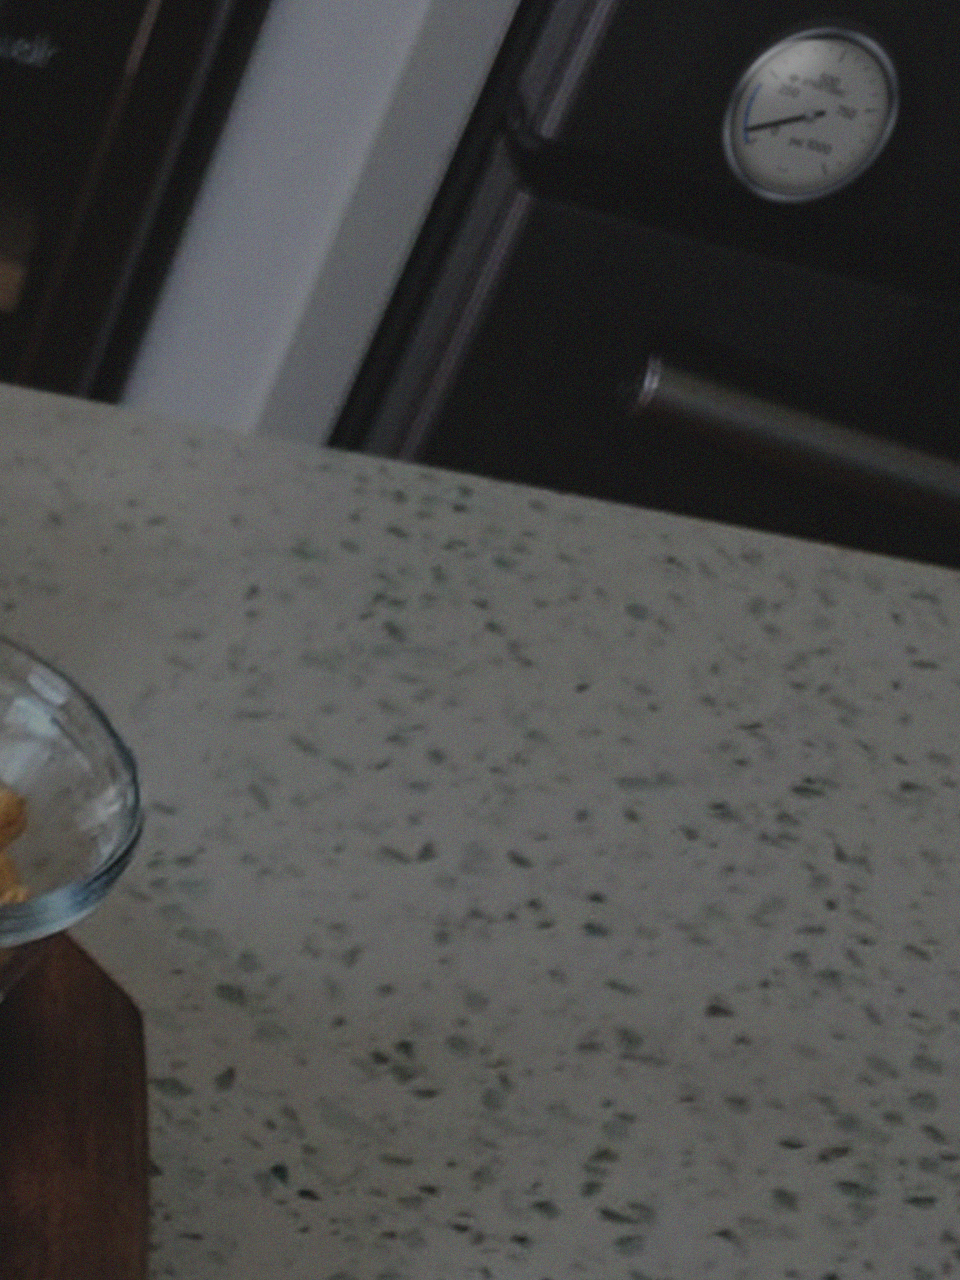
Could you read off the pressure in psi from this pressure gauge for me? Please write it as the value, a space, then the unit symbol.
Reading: 50 psi
